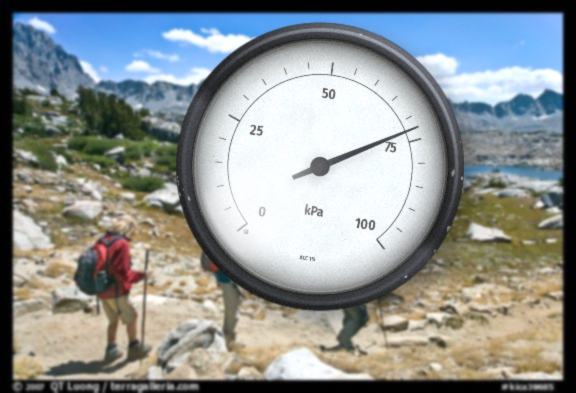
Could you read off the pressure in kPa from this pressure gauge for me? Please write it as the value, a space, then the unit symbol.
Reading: 72.5 kPa
